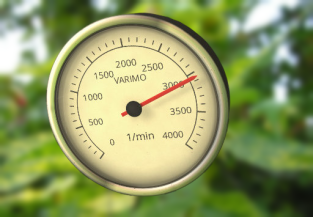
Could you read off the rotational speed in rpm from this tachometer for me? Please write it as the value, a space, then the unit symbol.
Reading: 3050 rpm
